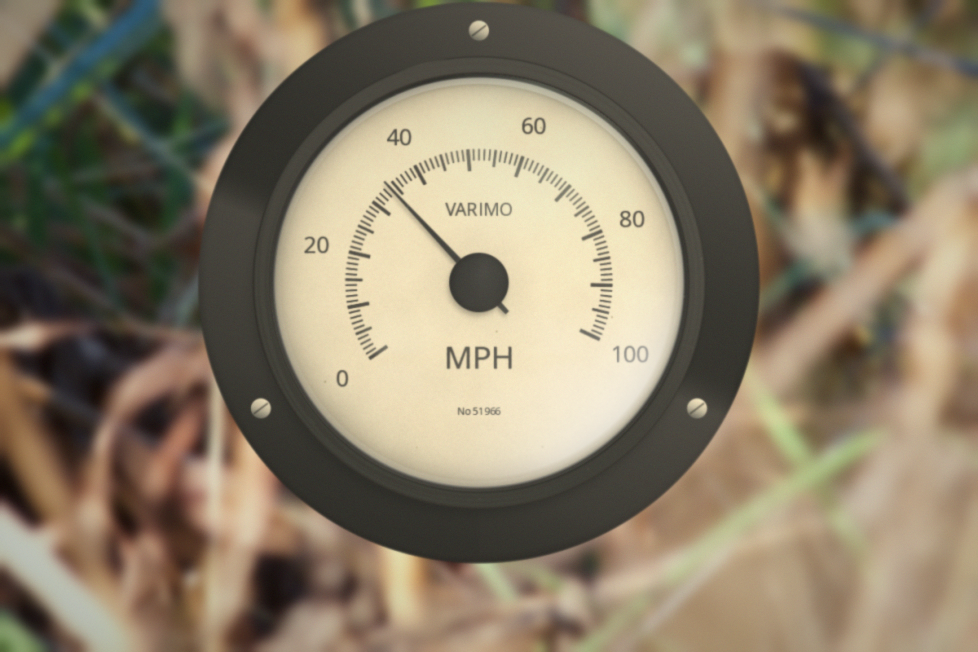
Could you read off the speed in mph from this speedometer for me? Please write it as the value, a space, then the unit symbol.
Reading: 34 mph
